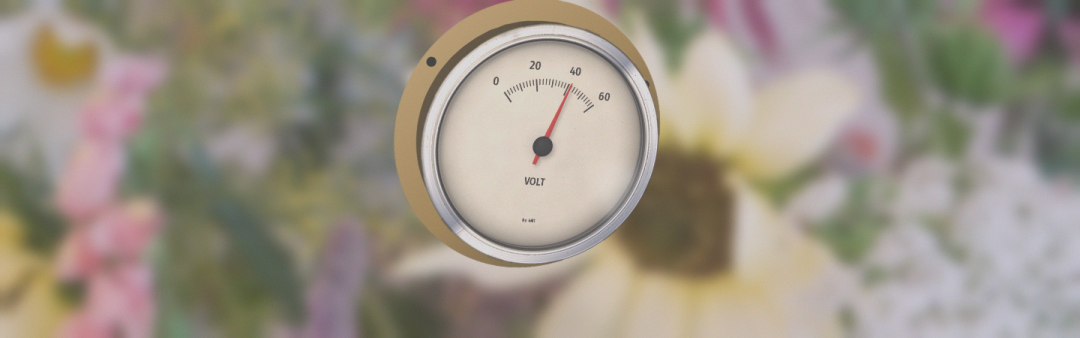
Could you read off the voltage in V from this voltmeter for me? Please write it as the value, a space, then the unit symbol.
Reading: 40 V
